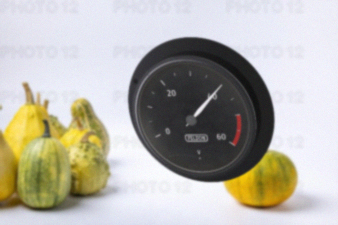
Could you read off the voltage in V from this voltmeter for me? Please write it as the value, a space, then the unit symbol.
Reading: 40 V
